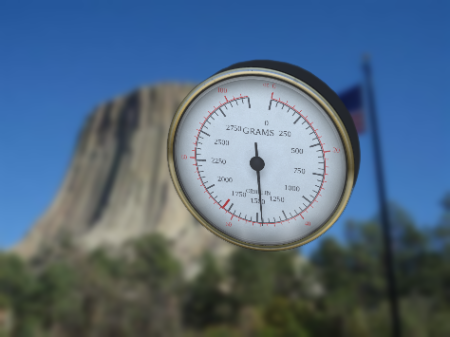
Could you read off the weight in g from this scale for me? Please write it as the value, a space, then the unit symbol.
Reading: 1450 g
